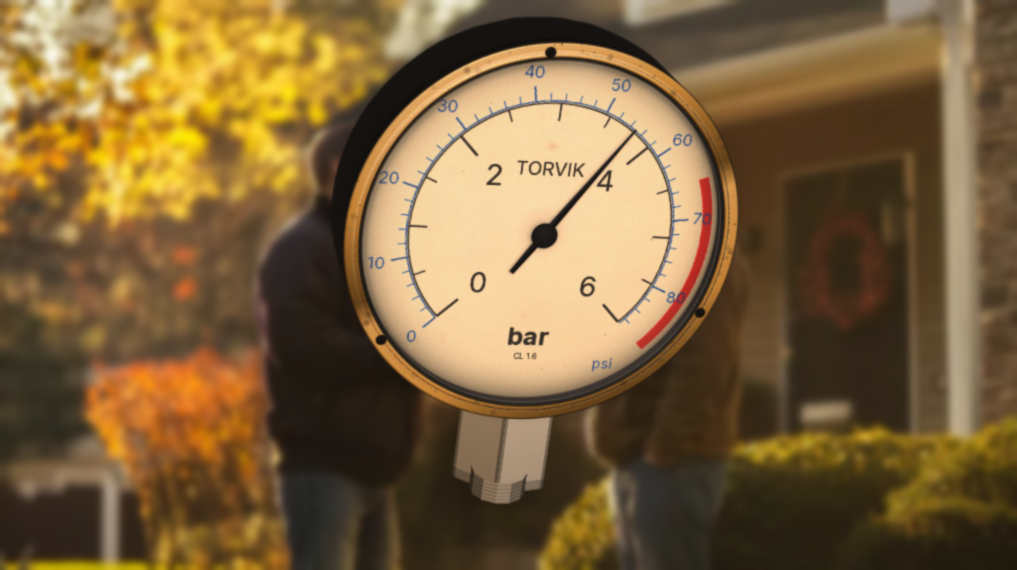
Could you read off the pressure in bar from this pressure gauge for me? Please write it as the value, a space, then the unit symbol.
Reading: 3.75 bar
